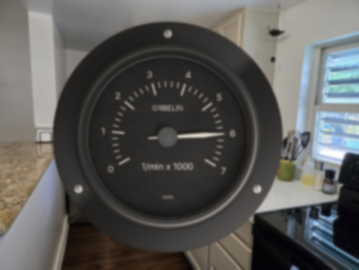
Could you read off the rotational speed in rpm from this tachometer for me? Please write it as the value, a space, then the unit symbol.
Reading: 6000 rpm
